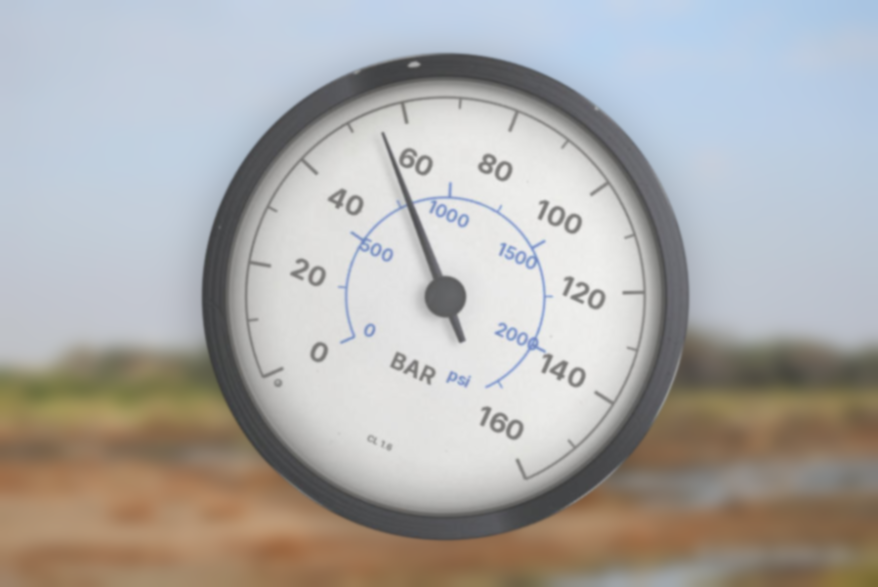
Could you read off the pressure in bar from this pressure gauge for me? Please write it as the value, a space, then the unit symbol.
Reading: 55 bar
